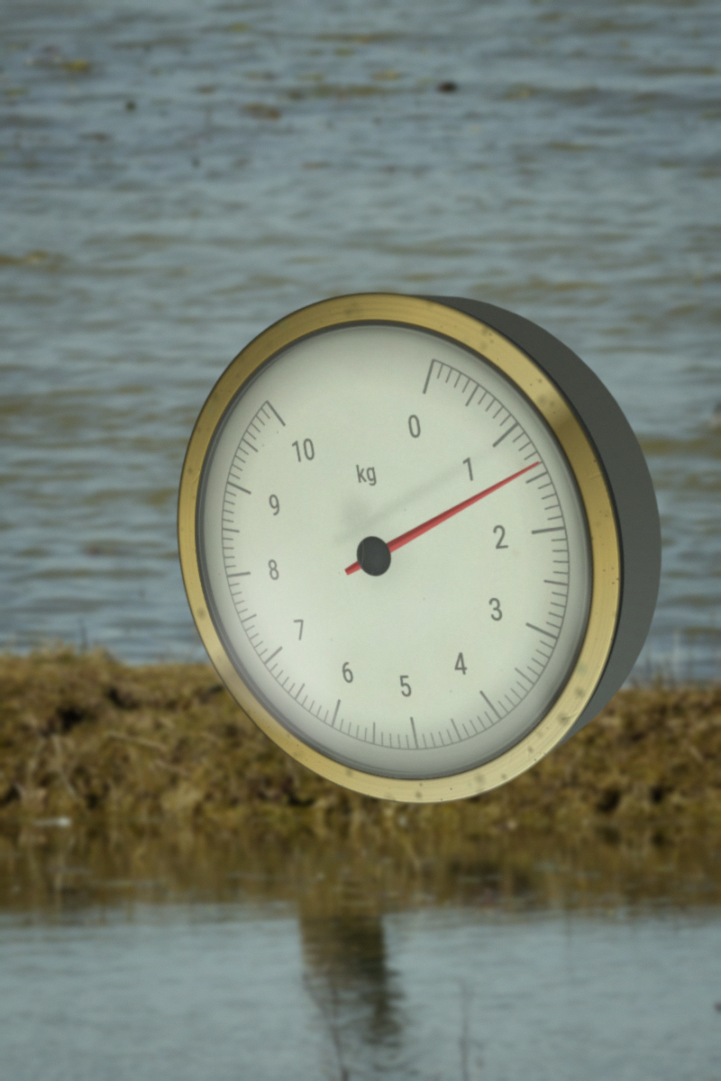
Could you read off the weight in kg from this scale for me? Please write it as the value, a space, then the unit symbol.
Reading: 1.4 kg
